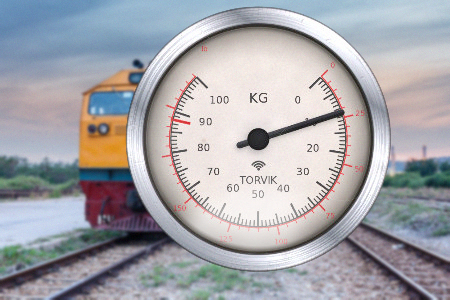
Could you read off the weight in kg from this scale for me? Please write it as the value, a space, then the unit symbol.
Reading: 10 kg
